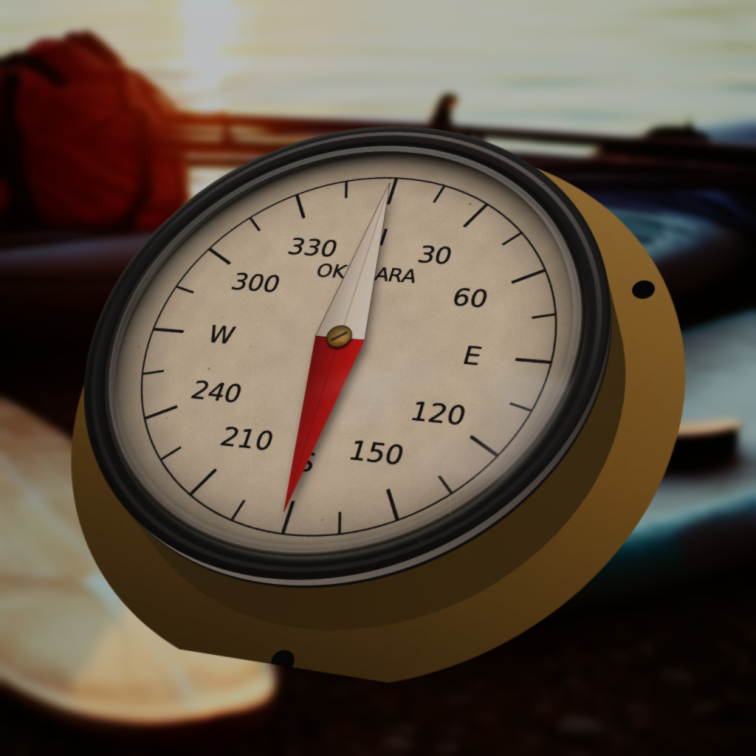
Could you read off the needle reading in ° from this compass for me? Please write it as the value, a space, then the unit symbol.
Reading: 180 °
